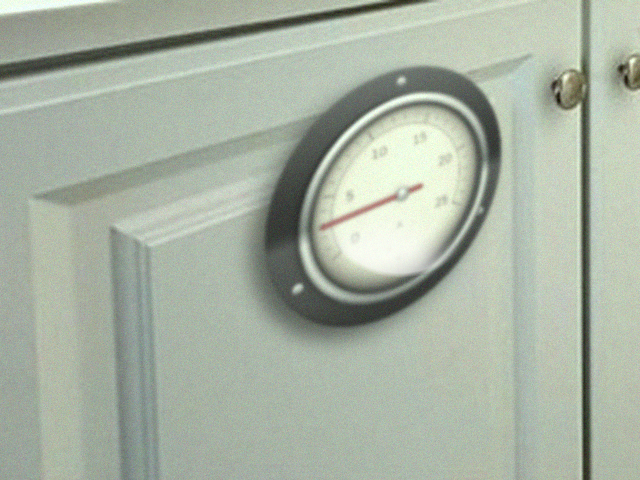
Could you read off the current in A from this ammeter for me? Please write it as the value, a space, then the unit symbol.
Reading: 3 A
